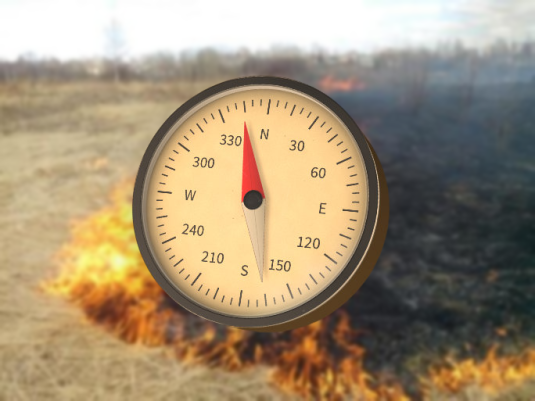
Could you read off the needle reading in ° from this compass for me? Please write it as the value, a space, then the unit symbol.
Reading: 345 °
